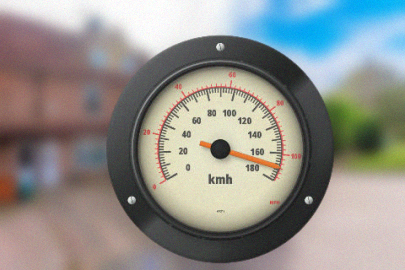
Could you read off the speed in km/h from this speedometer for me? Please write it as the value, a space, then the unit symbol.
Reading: 170 km/h
